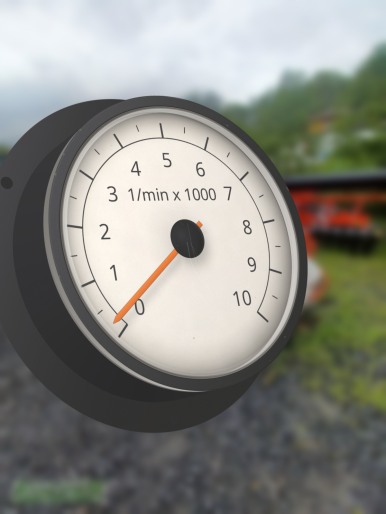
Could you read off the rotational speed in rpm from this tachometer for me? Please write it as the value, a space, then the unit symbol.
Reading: 250 rpm
